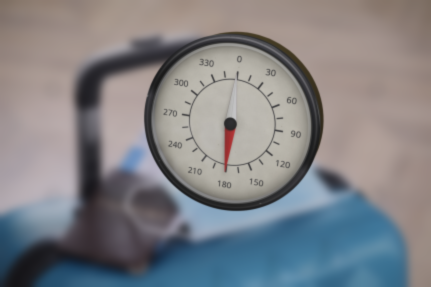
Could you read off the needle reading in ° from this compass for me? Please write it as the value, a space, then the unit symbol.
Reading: 180 °
